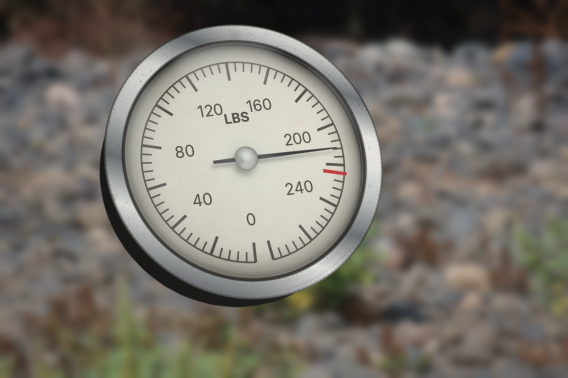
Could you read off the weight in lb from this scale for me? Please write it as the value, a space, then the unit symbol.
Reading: 212 lb
